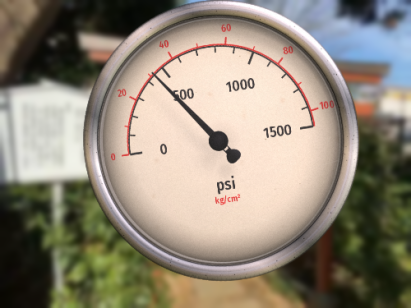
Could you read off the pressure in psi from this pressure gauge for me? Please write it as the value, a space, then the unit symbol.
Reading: 450 psi
